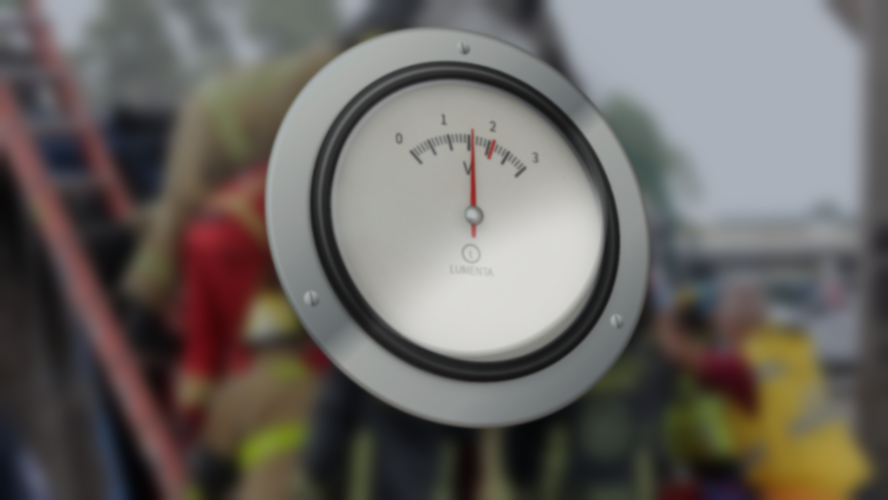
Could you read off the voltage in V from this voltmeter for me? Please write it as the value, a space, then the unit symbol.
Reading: 1.5 V
